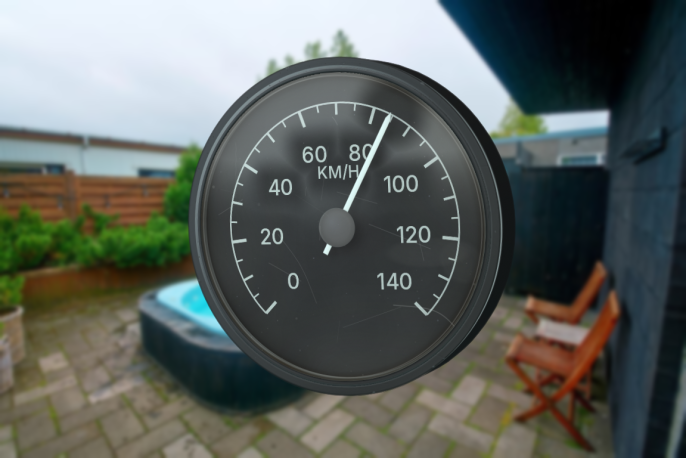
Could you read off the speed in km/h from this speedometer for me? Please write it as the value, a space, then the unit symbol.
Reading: 85 km/h
